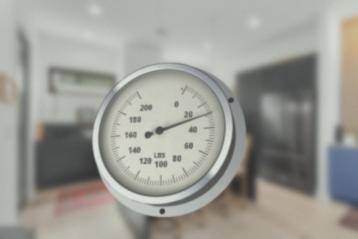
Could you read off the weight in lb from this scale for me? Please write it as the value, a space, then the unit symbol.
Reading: 30 lb
